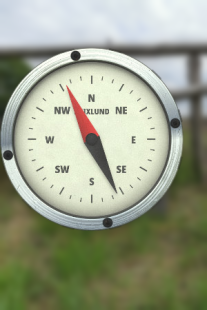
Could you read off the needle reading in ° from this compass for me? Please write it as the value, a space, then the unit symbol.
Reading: 335 °
